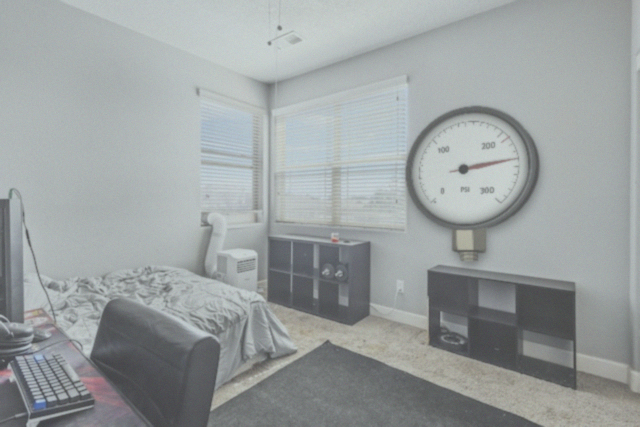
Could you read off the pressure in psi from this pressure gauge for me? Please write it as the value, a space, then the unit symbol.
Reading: 240 psi
